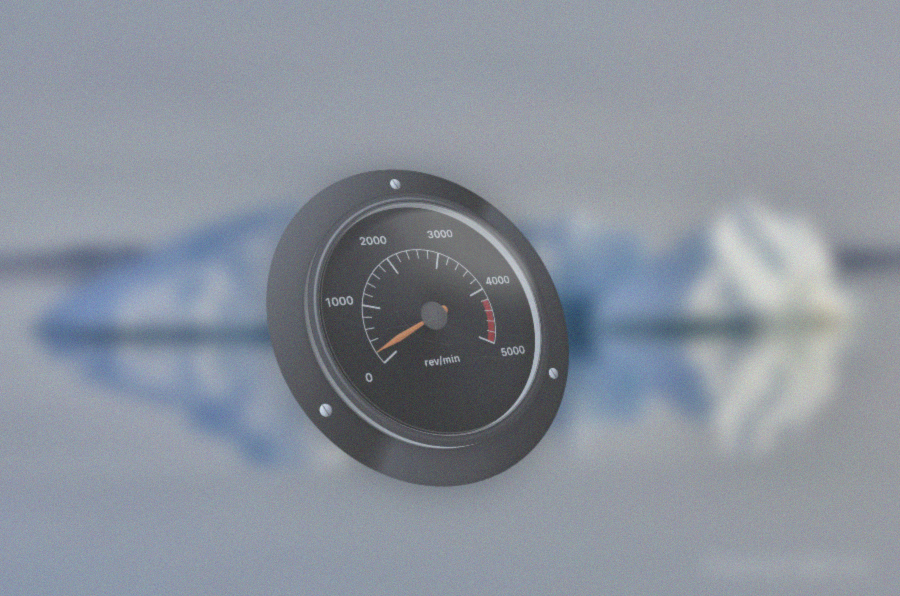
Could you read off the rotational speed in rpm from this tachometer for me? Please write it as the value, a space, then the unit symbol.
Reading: 200 rpm
